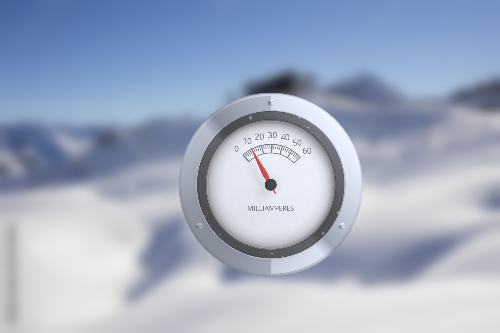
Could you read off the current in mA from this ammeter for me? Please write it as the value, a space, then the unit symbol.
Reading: 10 mA
